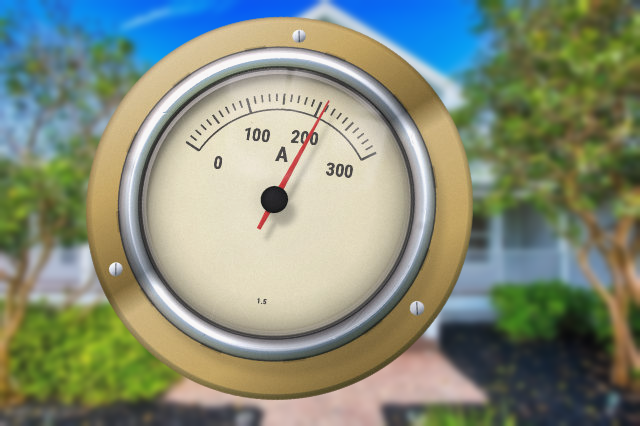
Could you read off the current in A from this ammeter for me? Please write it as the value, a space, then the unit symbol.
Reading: 210 A
